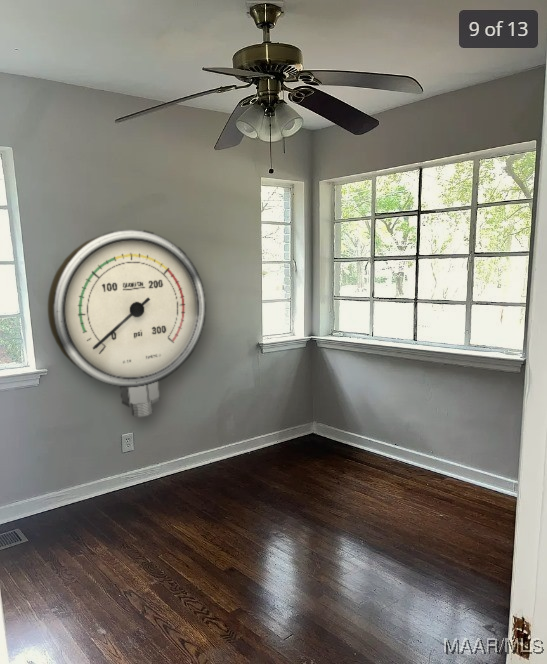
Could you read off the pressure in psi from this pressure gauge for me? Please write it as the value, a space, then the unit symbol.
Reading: 10 psi
